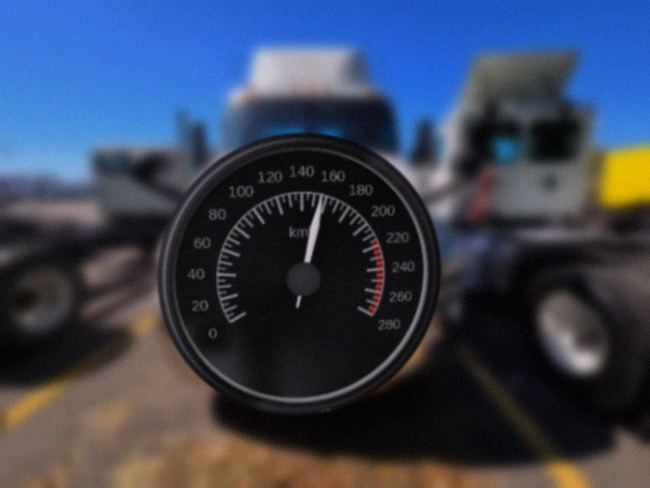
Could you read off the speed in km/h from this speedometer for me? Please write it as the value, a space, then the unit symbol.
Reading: 155 km/h
